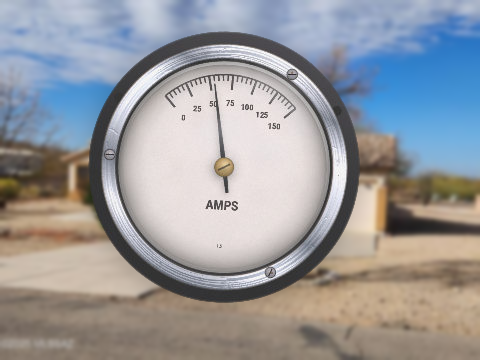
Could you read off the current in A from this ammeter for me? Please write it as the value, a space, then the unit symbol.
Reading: 55 A
